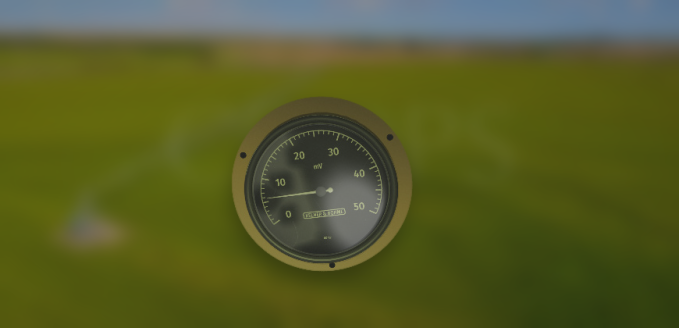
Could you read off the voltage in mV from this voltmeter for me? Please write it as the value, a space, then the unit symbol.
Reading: 6 mV
